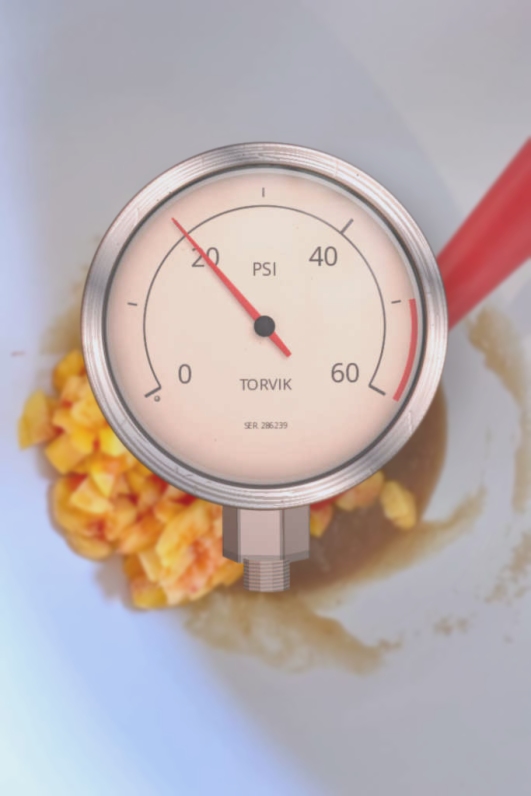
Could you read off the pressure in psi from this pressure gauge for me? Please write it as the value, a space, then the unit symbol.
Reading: 20 psi
